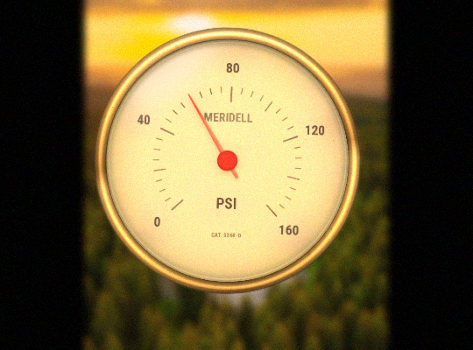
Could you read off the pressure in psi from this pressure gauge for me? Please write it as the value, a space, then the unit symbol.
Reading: 60 psi
